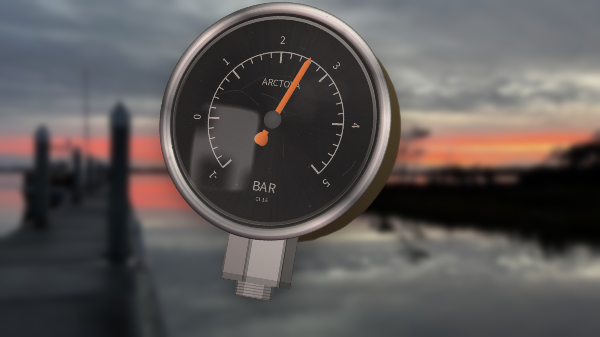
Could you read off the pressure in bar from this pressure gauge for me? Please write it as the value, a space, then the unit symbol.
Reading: 2.6 bar
